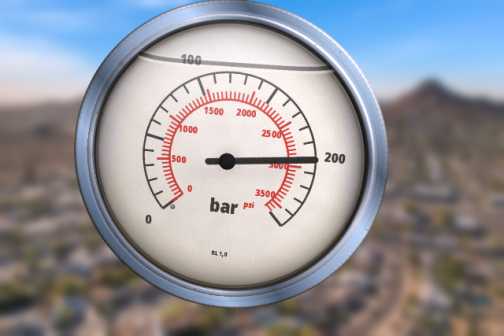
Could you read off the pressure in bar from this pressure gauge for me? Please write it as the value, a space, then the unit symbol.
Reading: 200 bar
